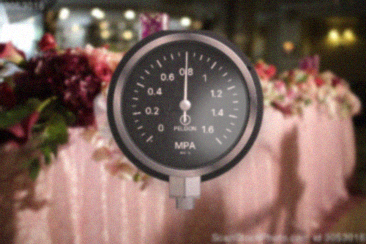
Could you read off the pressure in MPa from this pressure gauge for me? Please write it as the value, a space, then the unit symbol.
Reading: 0.8 MPa
